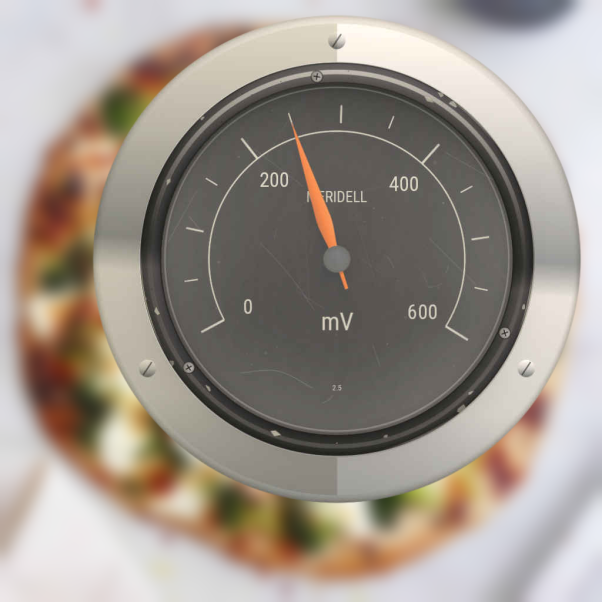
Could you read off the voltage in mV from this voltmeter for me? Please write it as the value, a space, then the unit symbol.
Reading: 250 mV
